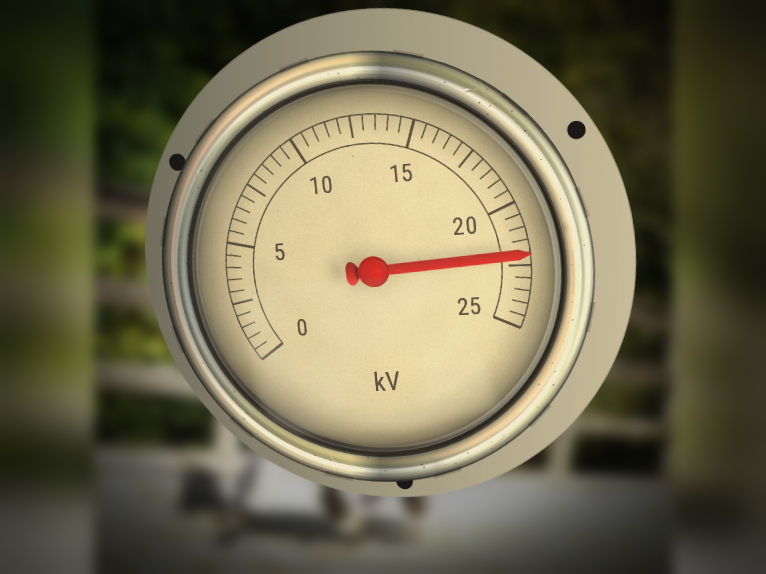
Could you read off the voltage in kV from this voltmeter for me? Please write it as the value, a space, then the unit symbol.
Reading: 22 kV
